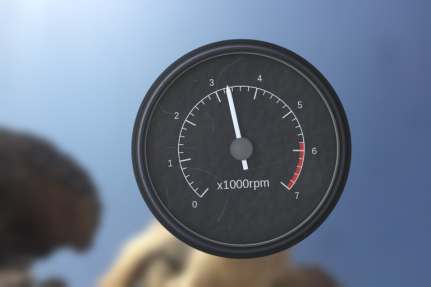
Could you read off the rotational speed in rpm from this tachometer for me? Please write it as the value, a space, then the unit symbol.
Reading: 3300 rpm
